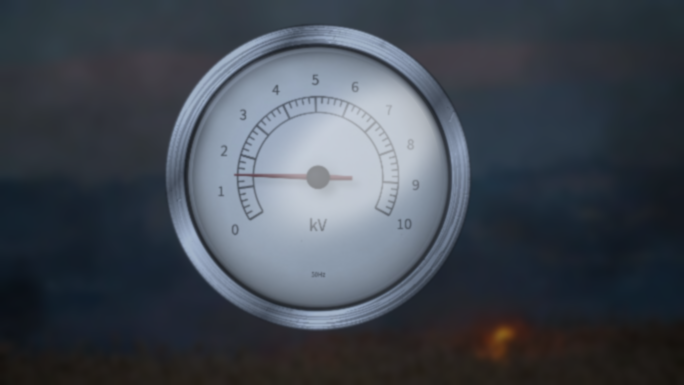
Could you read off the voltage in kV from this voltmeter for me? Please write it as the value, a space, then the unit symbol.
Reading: 1.4 kV
